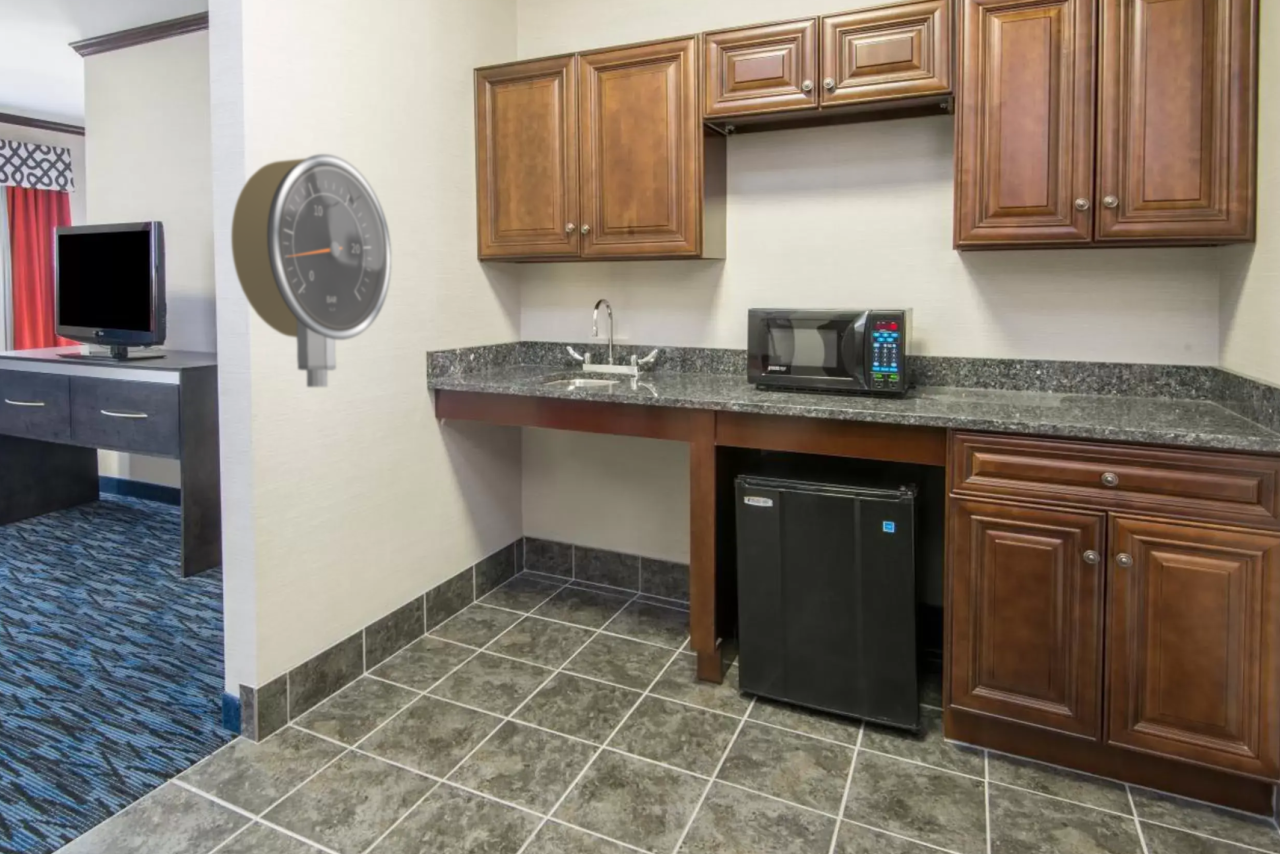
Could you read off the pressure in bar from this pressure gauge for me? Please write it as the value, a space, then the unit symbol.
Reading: 3 bar
